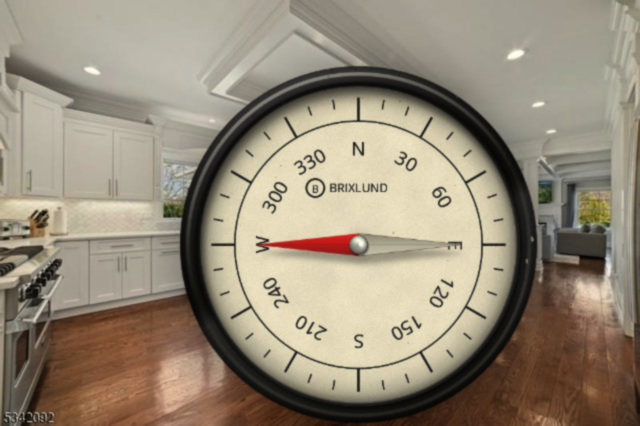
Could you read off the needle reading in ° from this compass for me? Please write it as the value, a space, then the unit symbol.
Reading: 270 °
